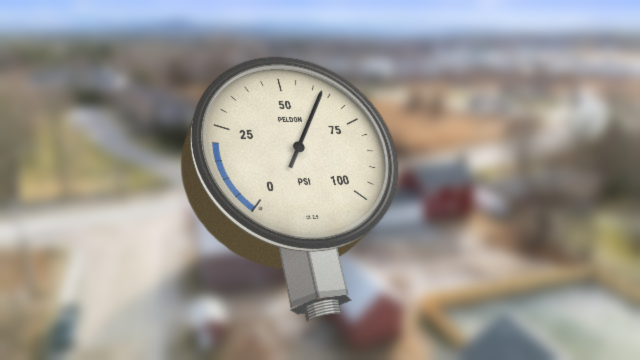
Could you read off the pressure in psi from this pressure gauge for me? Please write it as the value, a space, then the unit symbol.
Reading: 62.5 psi
